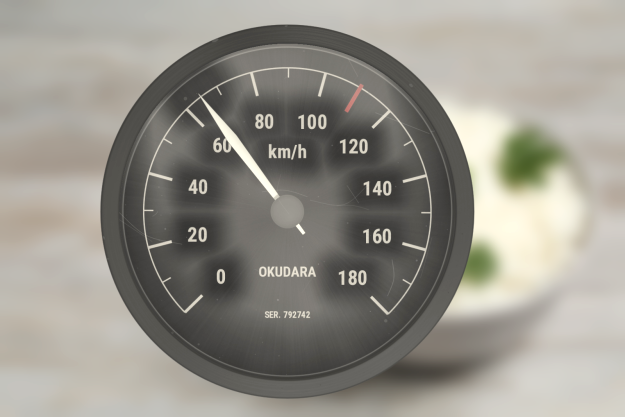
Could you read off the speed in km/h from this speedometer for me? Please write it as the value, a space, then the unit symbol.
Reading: 65 km/h
